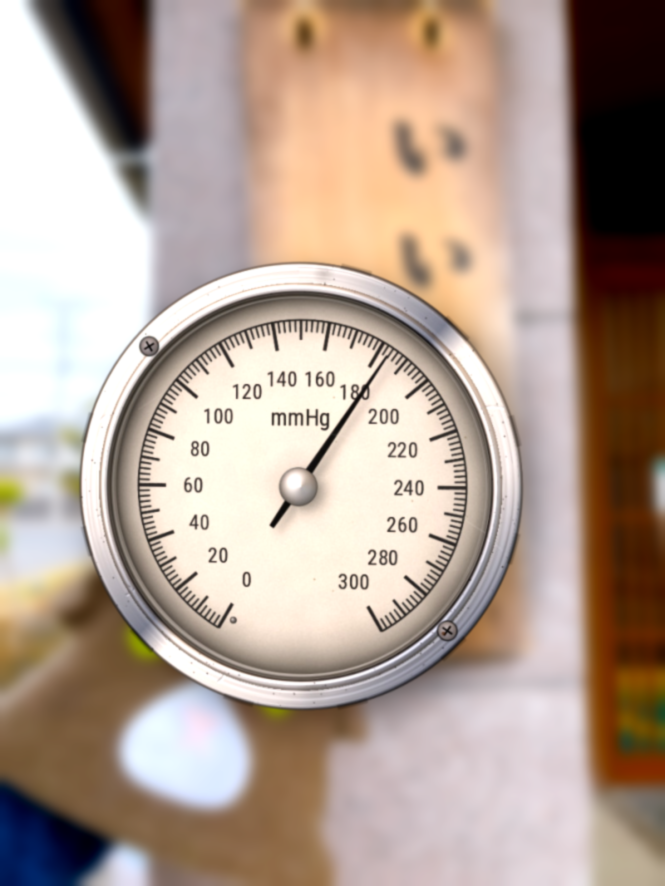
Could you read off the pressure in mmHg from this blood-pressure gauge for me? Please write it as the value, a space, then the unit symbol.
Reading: 184 mmHg
